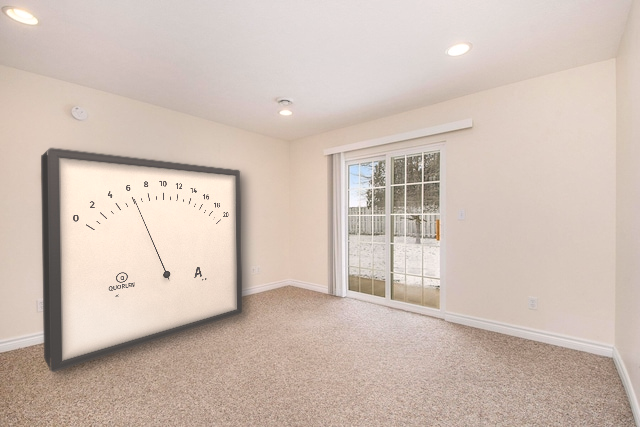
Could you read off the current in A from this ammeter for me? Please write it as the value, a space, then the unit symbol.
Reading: 6 A
